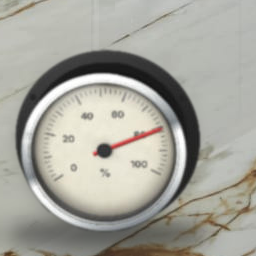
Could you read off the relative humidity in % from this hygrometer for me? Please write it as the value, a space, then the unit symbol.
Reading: 80 %
